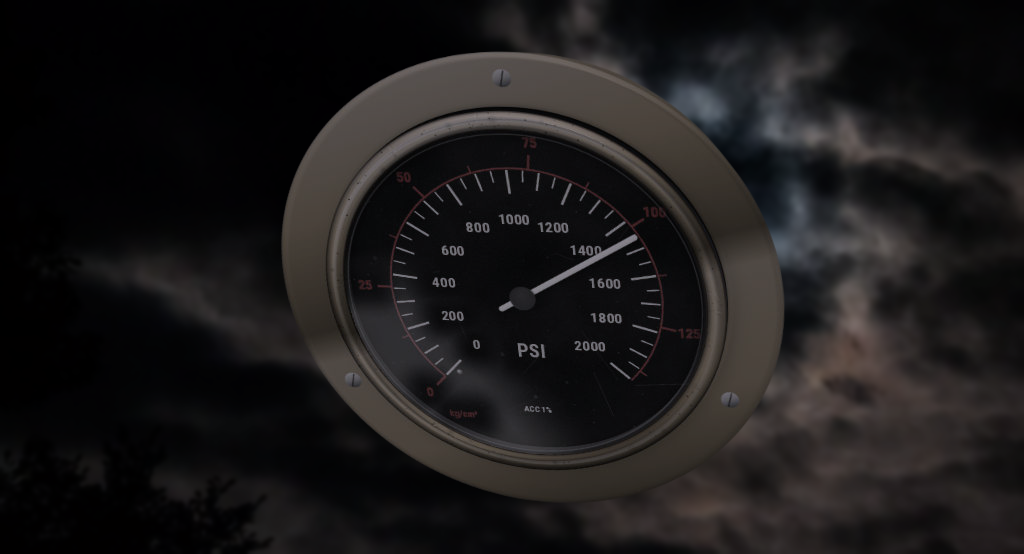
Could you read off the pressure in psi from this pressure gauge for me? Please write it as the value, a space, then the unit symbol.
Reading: 1450 psi
